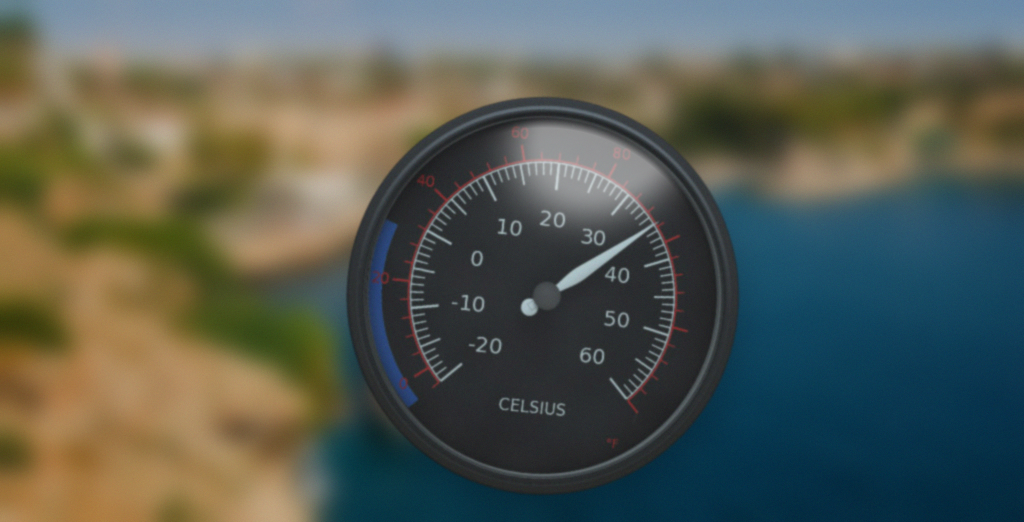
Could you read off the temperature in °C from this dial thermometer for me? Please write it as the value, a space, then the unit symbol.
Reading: 35 °C
